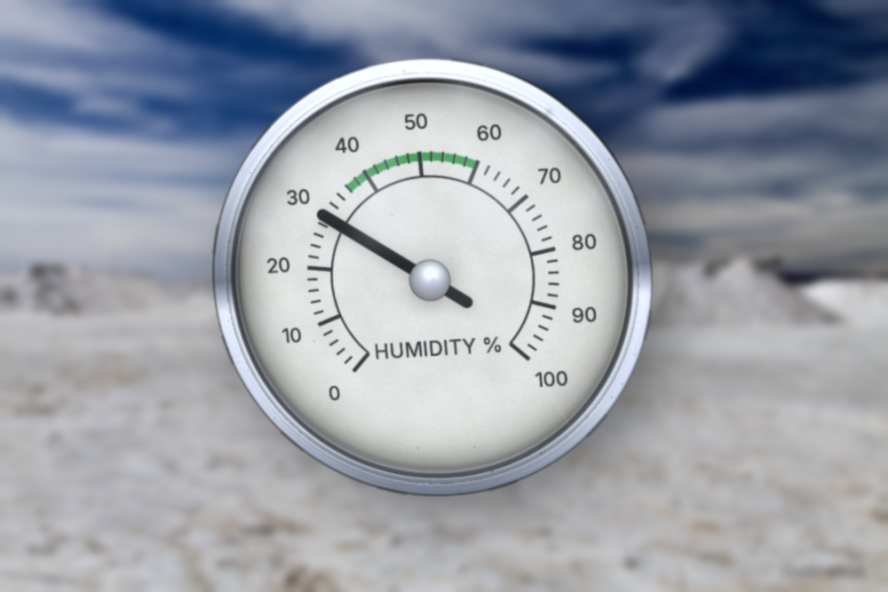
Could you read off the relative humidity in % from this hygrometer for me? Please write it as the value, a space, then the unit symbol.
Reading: 30 %
